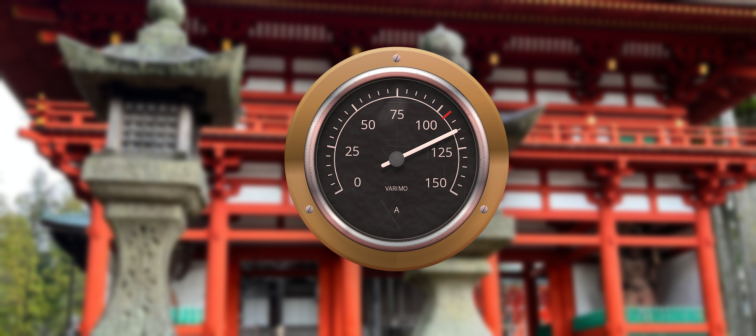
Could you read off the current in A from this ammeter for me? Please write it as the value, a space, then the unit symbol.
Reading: 115 A
